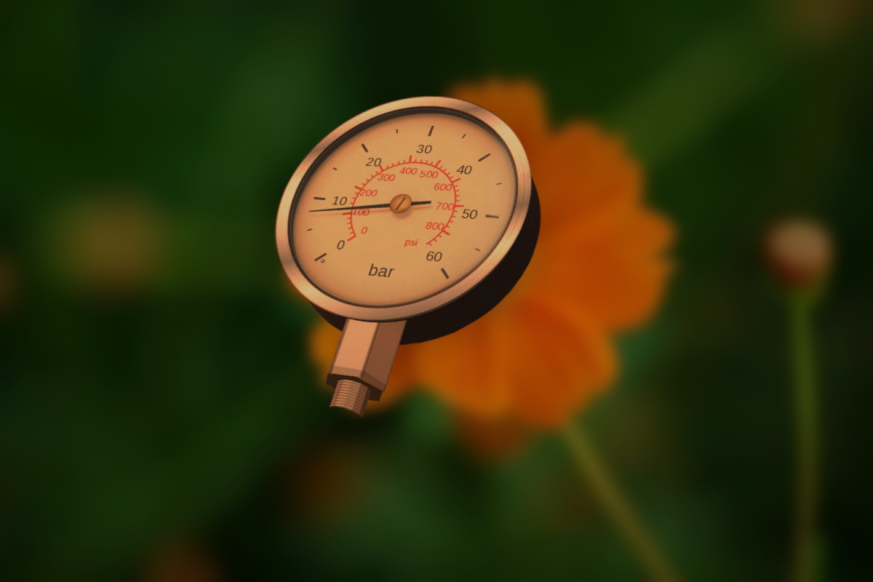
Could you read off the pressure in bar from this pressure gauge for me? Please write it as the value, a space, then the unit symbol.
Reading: 7.5 bar
